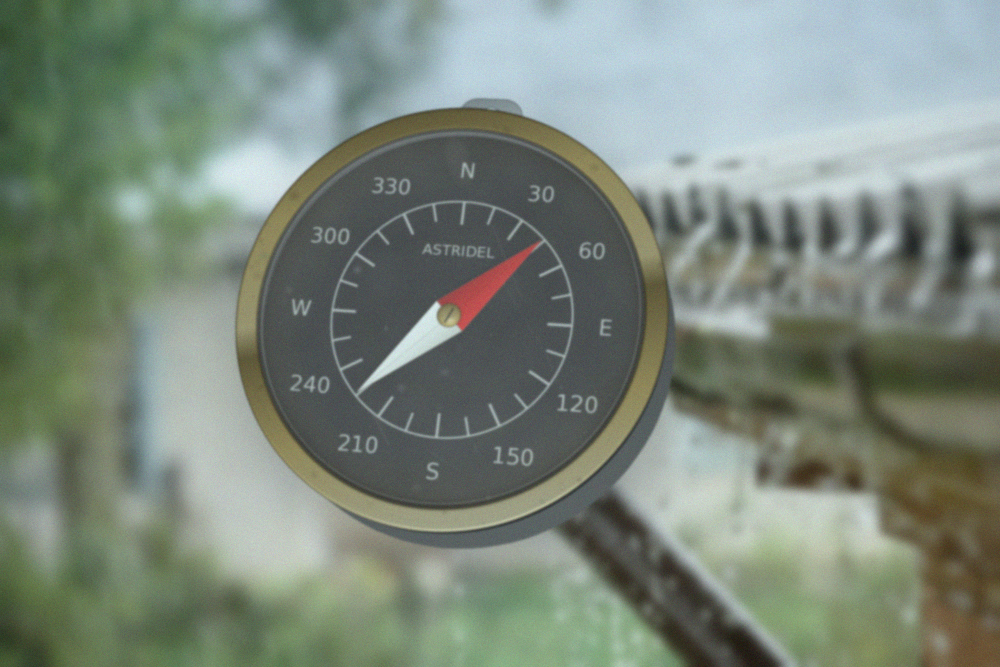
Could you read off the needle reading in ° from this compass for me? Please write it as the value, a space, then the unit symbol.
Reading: 45 °
